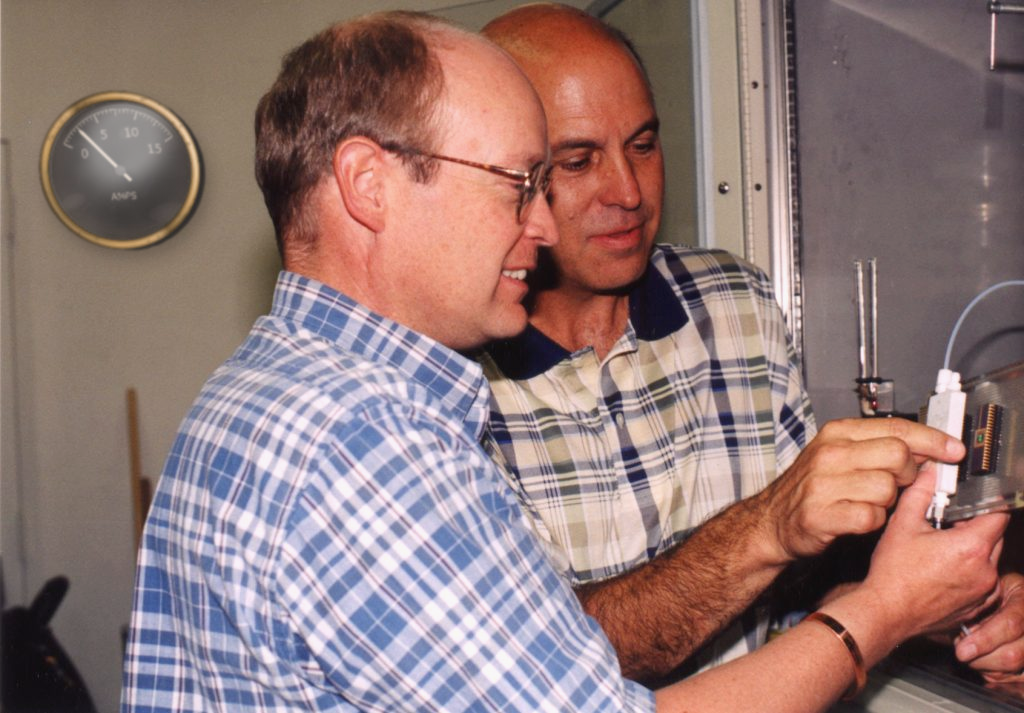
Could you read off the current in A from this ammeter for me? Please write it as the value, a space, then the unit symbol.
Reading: 2.5 A
